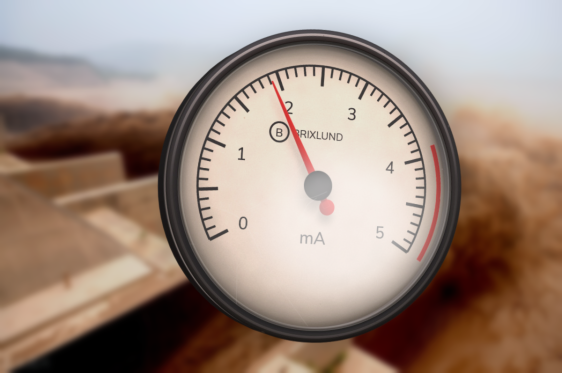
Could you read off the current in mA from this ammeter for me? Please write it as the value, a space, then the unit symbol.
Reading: 1.9 mA
